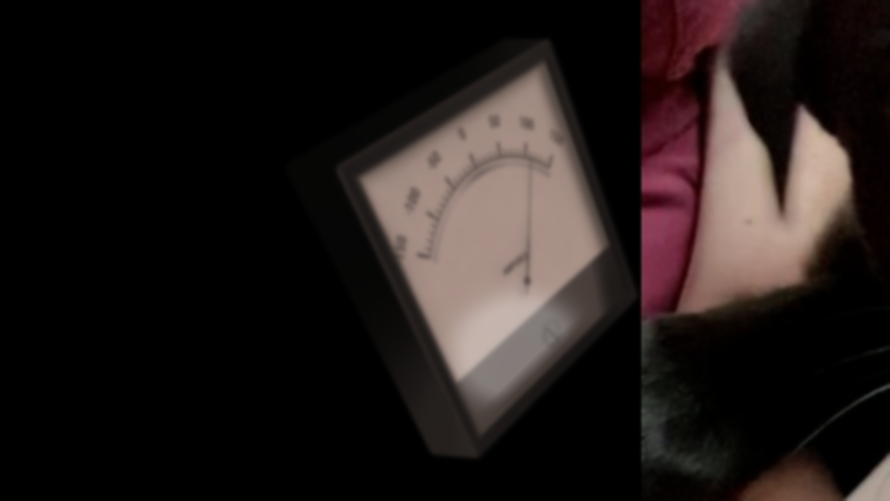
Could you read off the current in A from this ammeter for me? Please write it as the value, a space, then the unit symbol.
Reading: 100 A
